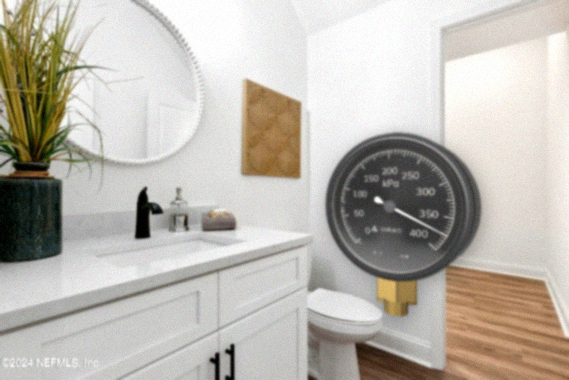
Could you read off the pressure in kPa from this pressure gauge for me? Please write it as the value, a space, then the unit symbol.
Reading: 375 kPa
